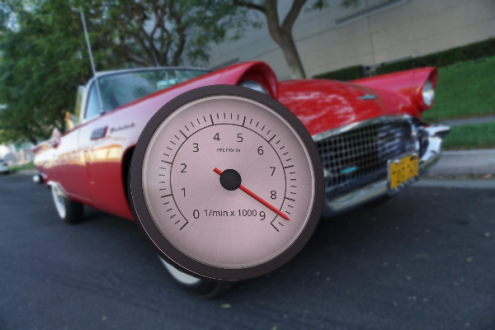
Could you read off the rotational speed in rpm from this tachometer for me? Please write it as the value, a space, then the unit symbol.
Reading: 8600 rpm
